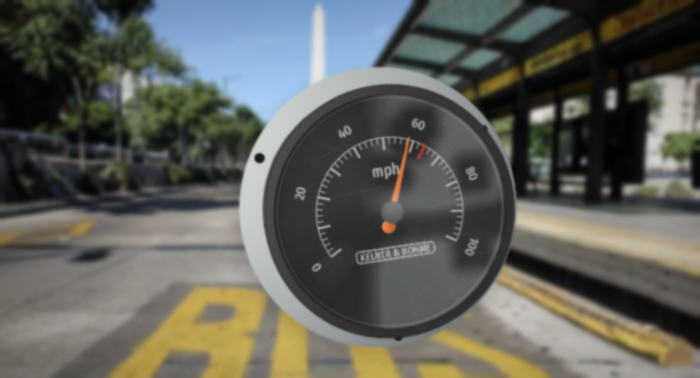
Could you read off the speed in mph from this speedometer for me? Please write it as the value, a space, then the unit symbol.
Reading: 58 mph
